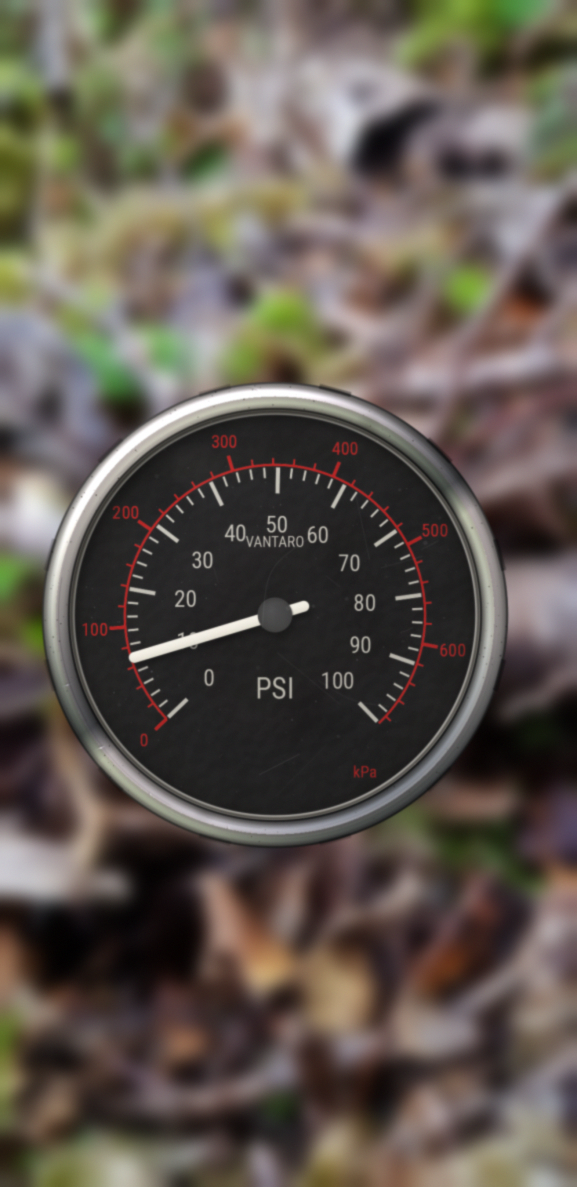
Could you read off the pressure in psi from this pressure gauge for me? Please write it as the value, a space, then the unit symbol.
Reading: 10 psi
